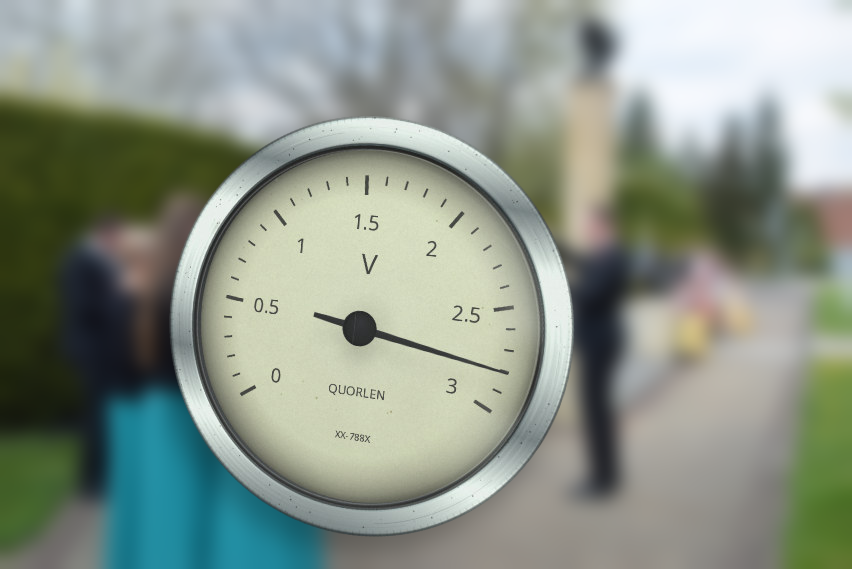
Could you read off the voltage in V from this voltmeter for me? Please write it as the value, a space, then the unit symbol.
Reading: 2.8 V
